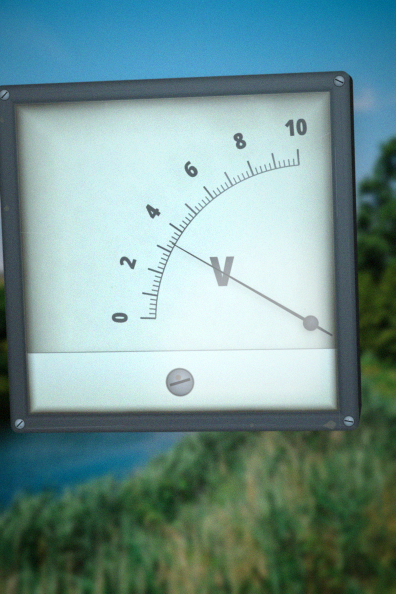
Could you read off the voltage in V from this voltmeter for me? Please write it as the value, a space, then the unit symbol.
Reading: 3.4 V
